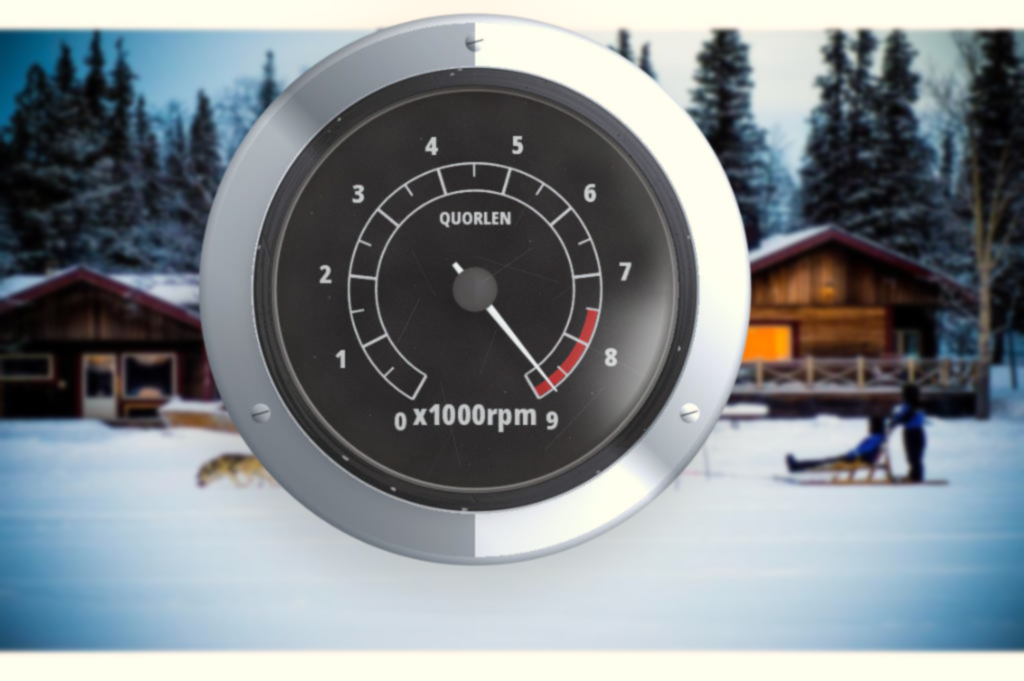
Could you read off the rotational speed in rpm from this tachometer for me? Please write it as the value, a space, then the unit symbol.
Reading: 8750 rpm
